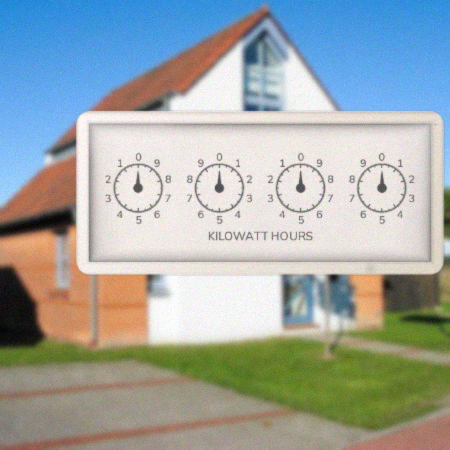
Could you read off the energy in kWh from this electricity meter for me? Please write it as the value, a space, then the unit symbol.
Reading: 0 kWh
